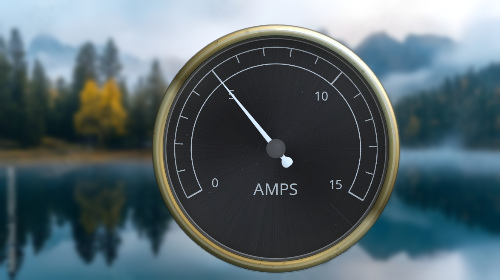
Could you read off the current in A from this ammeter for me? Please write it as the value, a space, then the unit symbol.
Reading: 5 A
